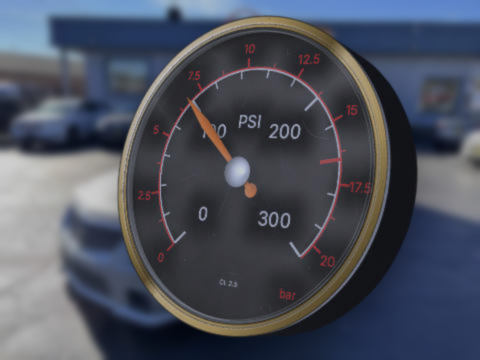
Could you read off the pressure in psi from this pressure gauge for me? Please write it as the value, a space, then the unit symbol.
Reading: 100 psi
